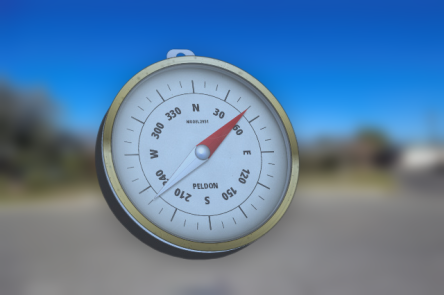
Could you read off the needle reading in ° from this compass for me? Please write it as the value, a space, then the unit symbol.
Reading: 50 °
